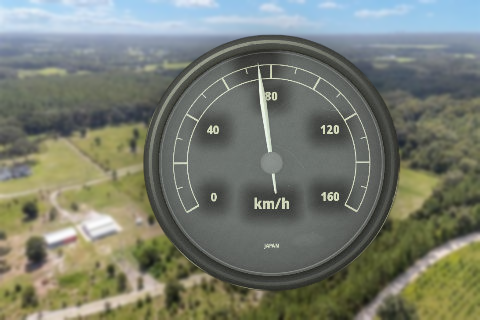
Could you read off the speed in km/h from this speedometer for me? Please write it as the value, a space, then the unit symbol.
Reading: 75 km/h
